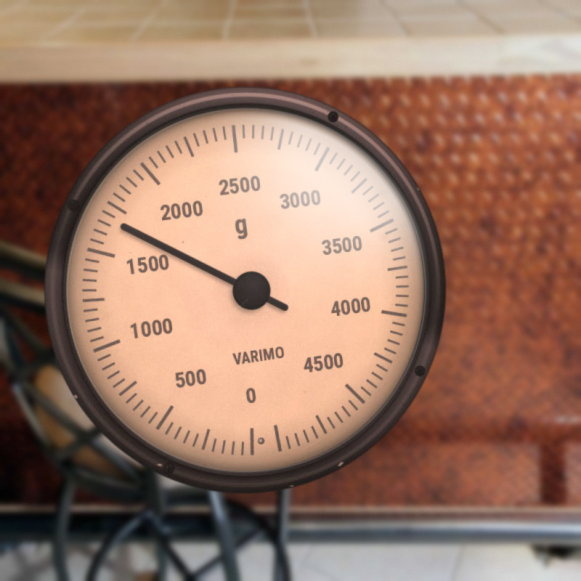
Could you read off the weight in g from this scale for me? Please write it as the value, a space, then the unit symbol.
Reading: 1675 g
